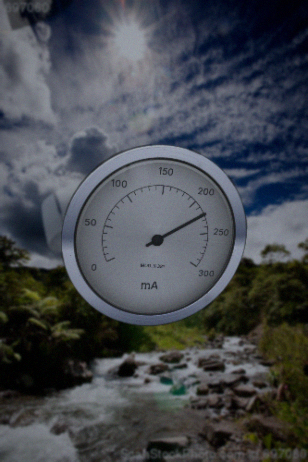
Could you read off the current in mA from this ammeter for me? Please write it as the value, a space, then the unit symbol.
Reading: 220 mA
